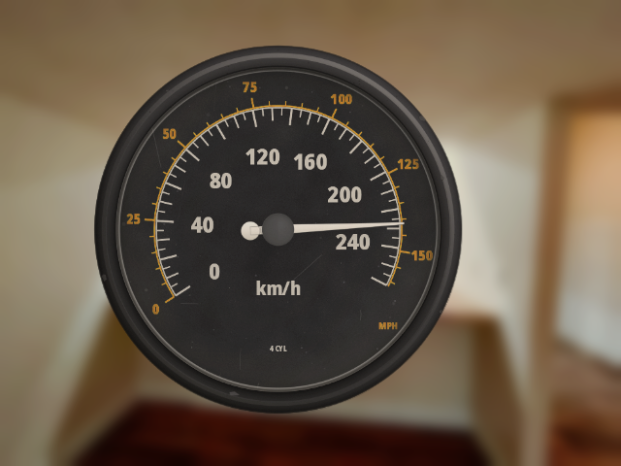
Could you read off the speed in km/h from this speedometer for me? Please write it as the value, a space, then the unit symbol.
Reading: 227.5 km/h
